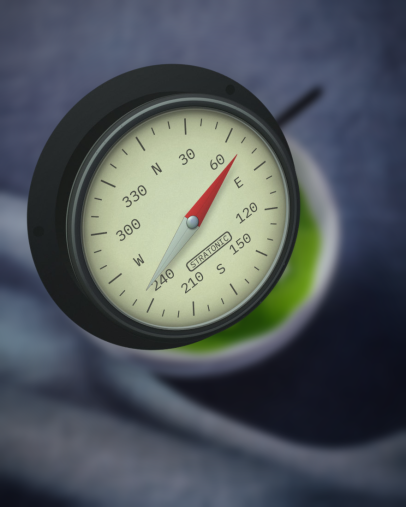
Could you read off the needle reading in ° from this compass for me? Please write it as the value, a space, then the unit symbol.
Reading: 70 °
